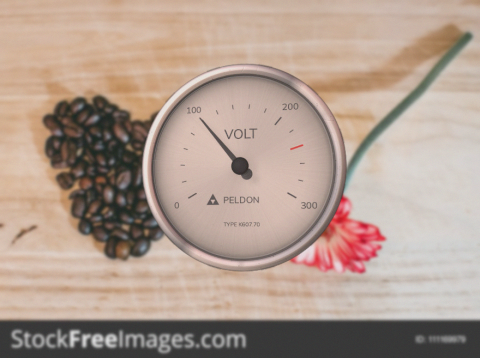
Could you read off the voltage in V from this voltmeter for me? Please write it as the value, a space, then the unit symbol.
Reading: 100 V
